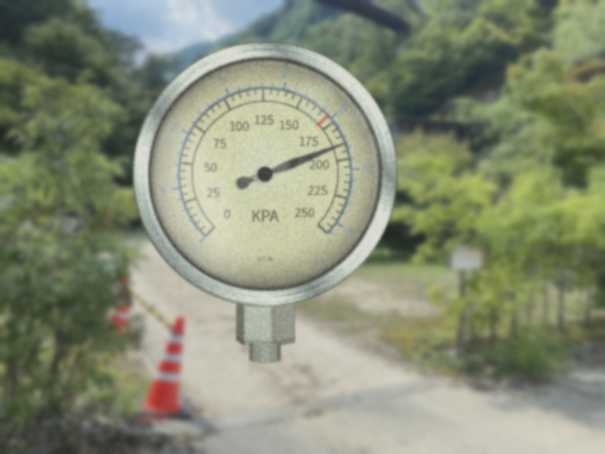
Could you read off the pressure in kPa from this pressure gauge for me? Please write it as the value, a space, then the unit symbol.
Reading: 190 kPa
